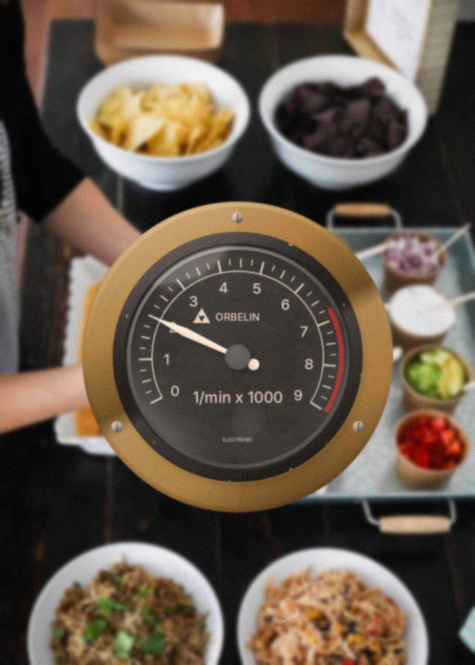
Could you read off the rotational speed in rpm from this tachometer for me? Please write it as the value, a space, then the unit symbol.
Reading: 2000 rpm
